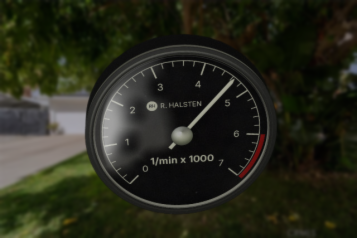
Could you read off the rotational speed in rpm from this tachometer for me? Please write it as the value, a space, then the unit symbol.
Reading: 4600 rpm
